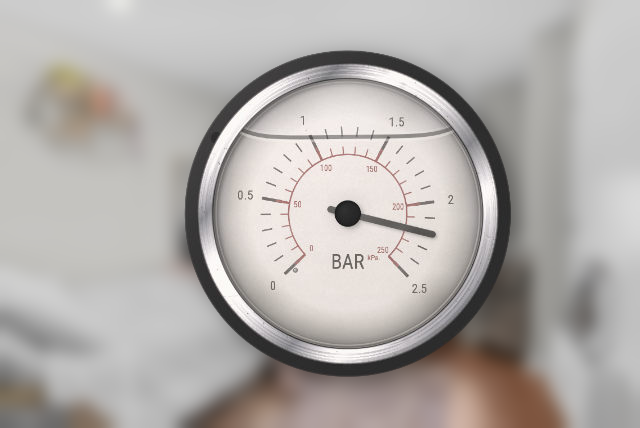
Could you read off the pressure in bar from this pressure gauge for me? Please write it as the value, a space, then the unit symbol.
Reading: 2.2 bar
